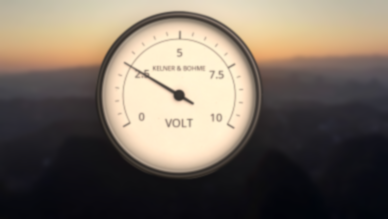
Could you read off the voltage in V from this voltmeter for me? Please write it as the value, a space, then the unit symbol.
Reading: 2.5 V
